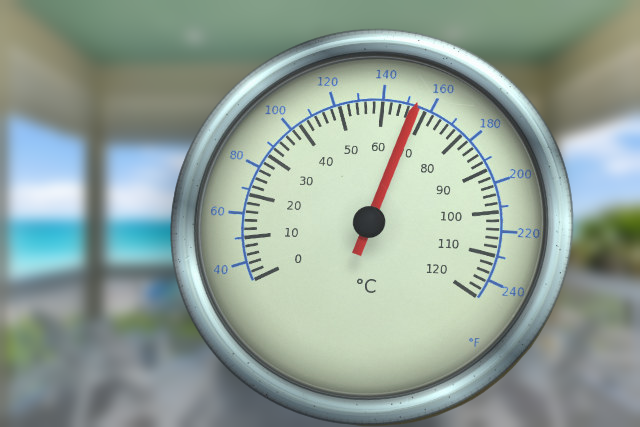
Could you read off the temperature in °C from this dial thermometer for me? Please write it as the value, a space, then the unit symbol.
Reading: 68 °C
